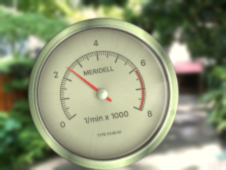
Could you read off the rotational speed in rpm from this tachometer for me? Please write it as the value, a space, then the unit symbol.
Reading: 2500 rpm
